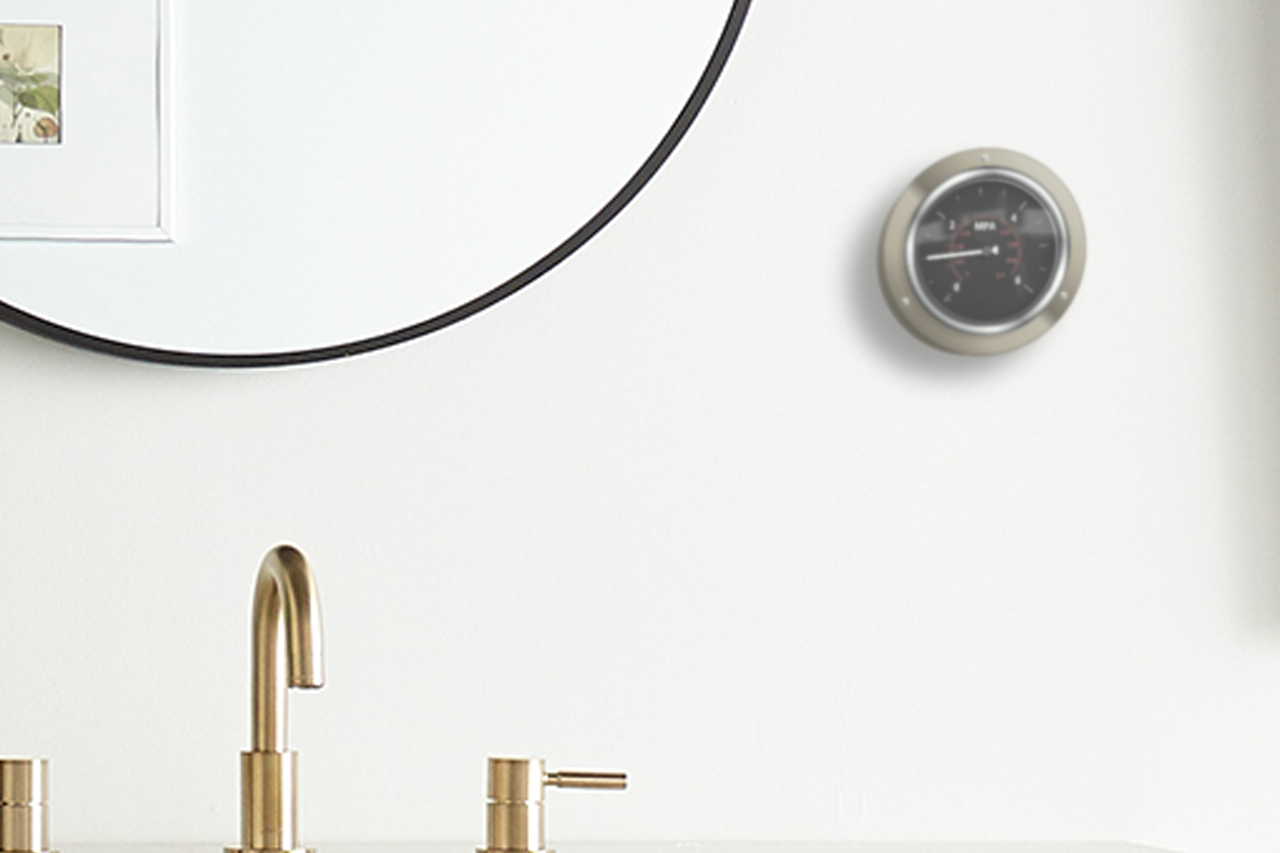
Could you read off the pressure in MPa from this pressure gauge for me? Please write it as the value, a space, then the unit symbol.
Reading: 1 MPa
